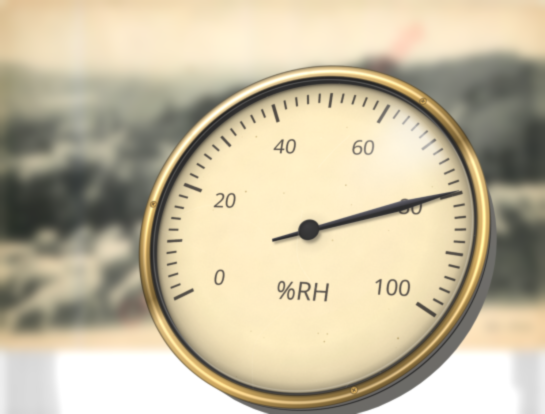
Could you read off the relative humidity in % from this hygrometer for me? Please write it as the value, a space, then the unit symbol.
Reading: 80 %
